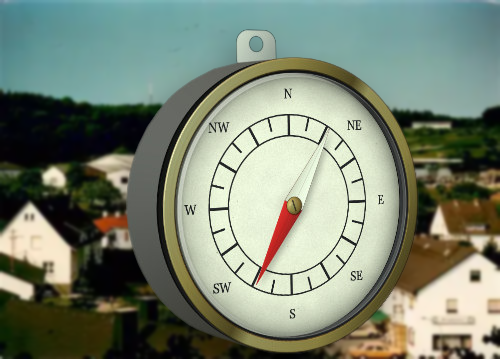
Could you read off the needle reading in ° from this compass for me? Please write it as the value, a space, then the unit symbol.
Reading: 210 °
